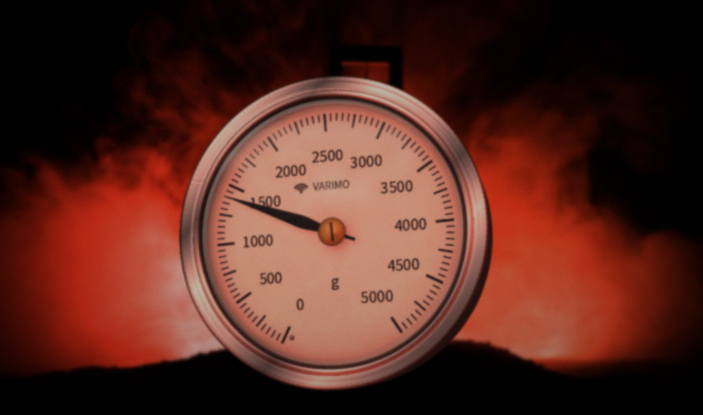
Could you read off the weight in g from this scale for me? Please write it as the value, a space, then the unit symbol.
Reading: 1400 g
